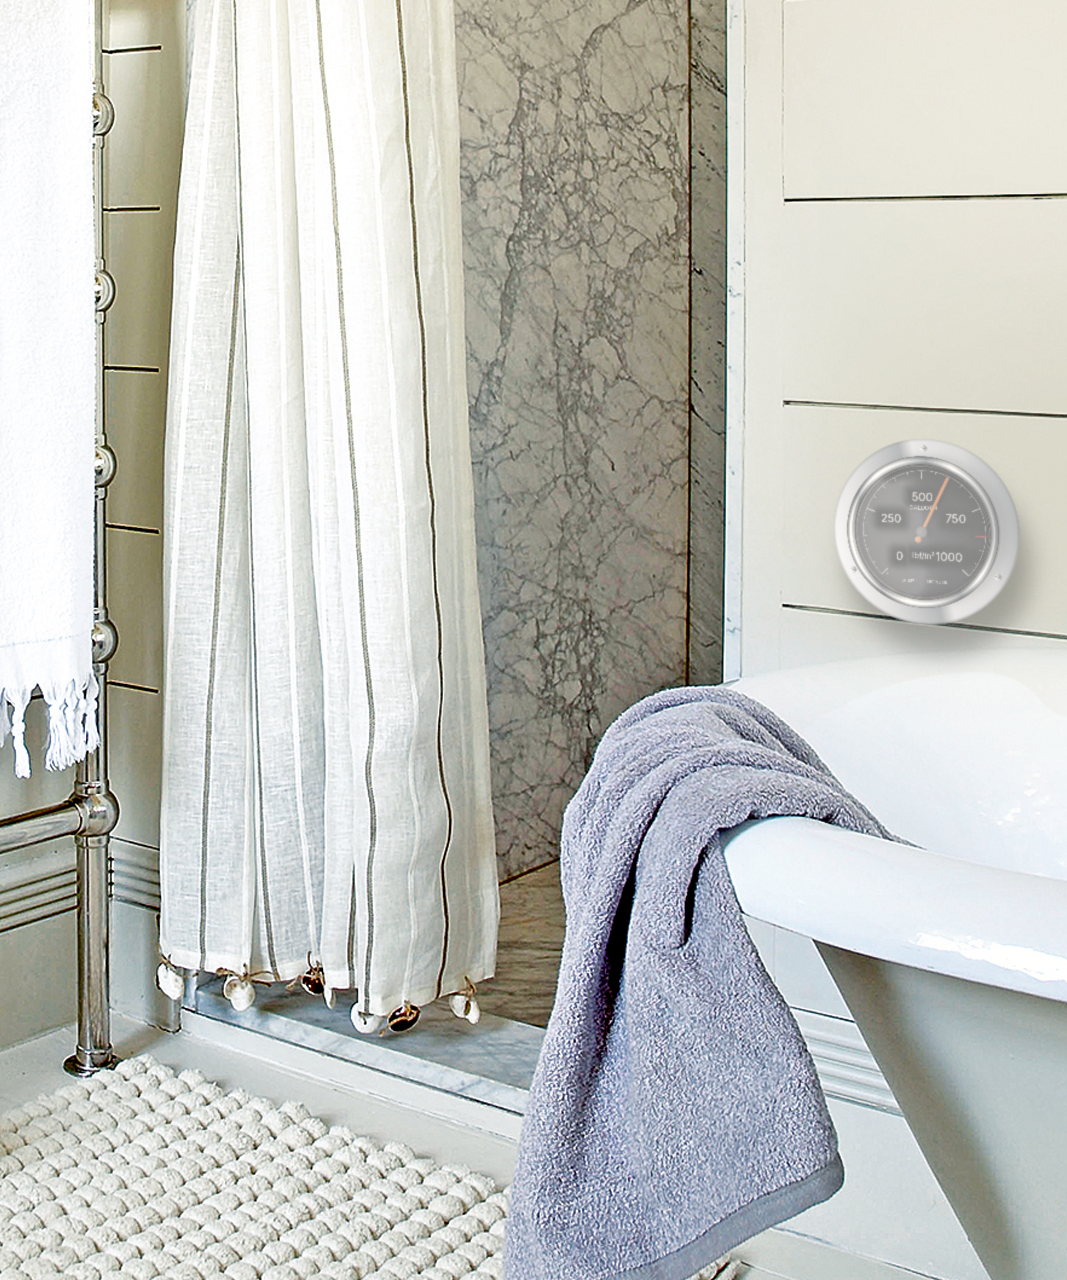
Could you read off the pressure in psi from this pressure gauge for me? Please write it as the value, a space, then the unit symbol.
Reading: 600 psi
